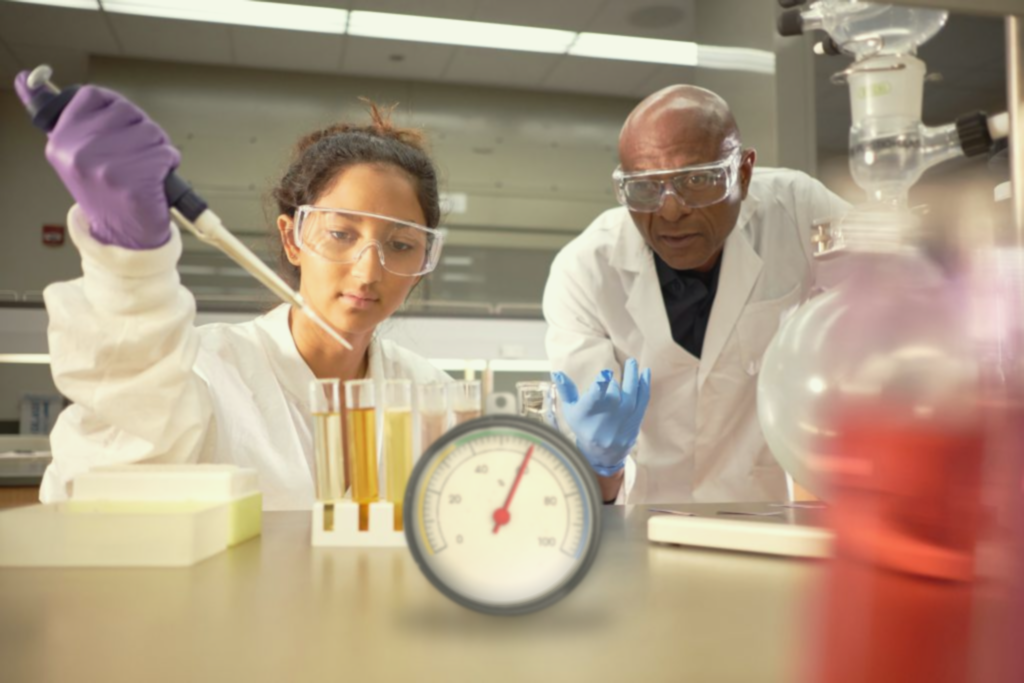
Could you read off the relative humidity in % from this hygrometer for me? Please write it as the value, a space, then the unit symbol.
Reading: 60 %
